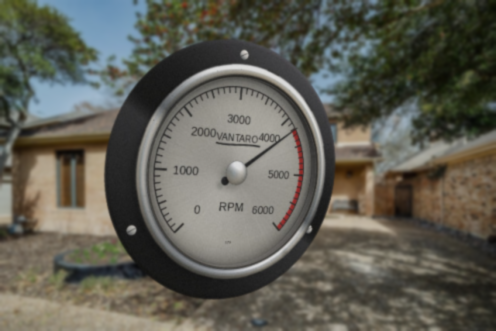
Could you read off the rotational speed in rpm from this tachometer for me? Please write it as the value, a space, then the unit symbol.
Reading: 4200 rpm
